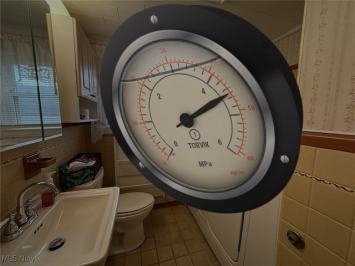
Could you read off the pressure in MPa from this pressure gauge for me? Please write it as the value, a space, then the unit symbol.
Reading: 4.5 MPa
